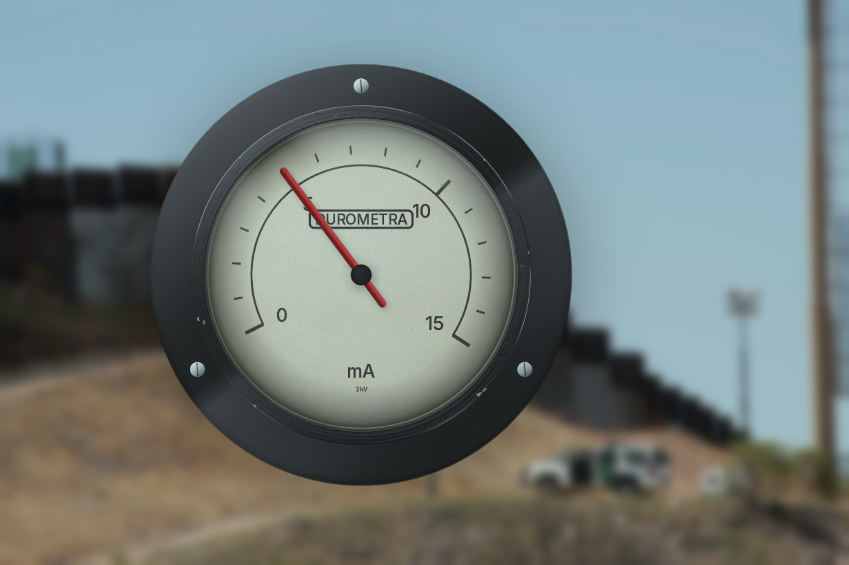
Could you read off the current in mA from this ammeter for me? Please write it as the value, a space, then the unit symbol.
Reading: 5 mA
